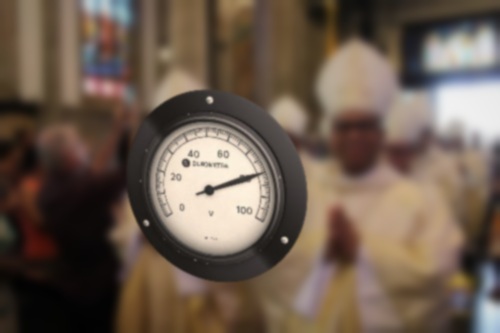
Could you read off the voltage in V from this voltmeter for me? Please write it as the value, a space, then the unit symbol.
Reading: 80 V
